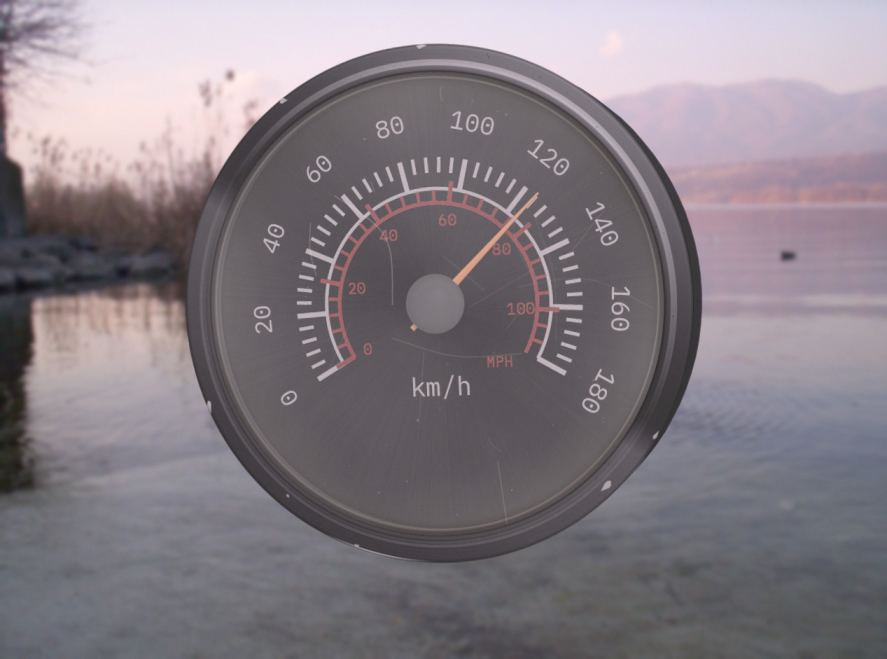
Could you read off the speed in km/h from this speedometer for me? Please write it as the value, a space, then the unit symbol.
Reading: 124 km/h
